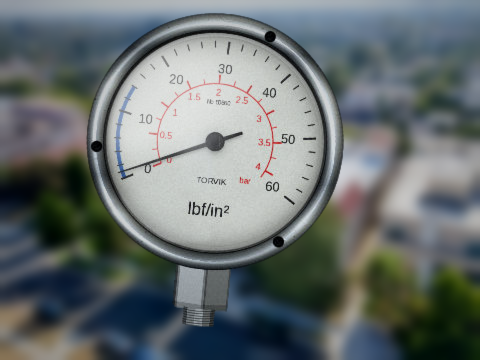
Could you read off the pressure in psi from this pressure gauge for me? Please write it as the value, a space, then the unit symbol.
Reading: 1 psi
